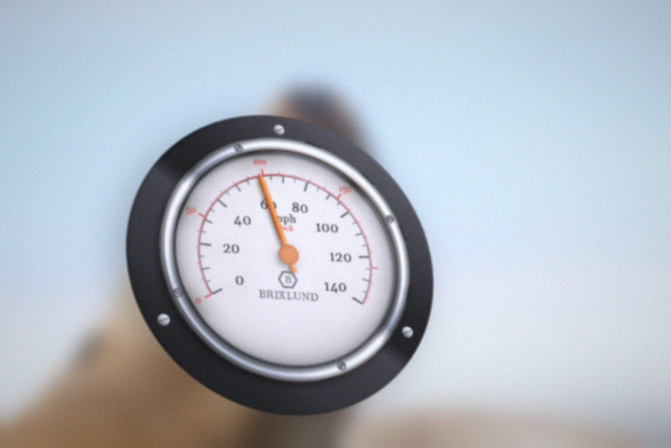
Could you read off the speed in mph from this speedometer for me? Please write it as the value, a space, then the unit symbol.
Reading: 60 mph
